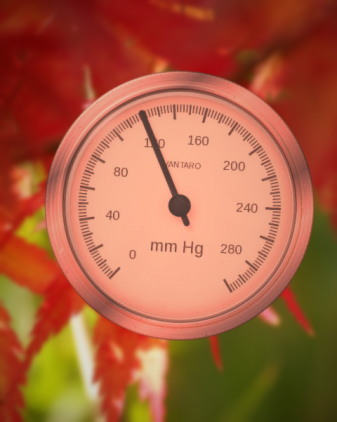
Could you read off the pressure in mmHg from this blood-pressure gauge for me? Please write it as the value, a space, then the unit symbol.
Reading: 120 mmHg
